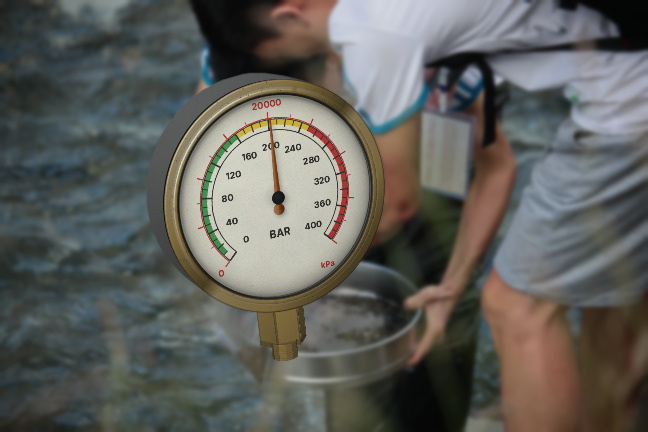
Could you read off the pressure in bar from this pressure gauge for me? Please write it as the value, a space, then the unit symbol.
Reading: 200 bar
